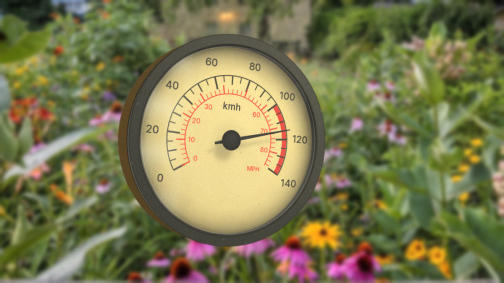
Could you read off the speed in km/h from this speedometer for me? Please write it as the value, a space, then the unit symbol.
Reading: 115 km/h
